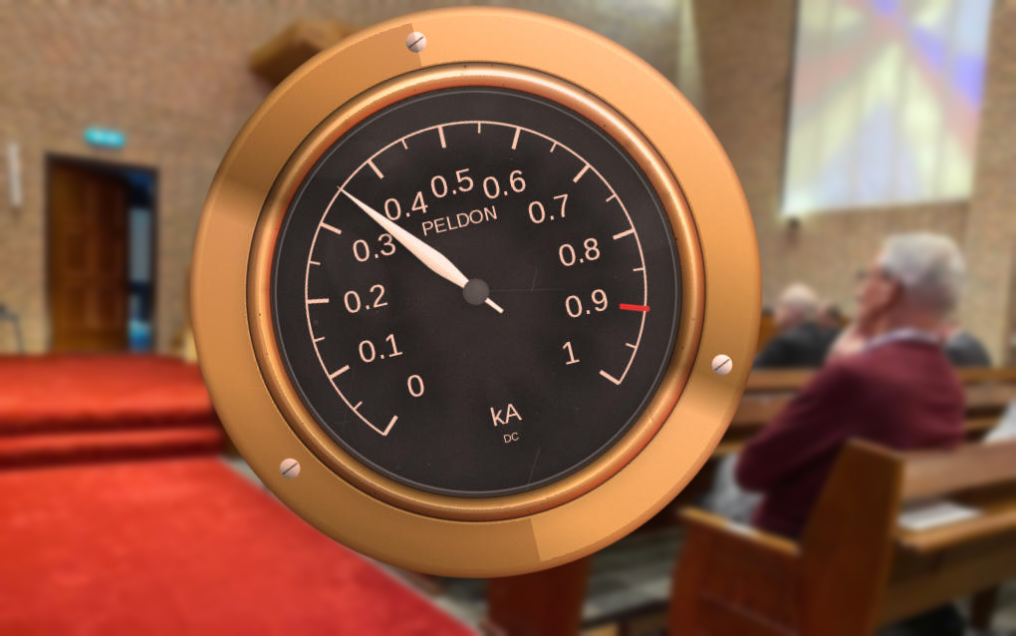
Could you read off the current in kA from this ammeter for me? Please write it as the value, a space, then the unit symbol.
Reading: 0.35 kA
